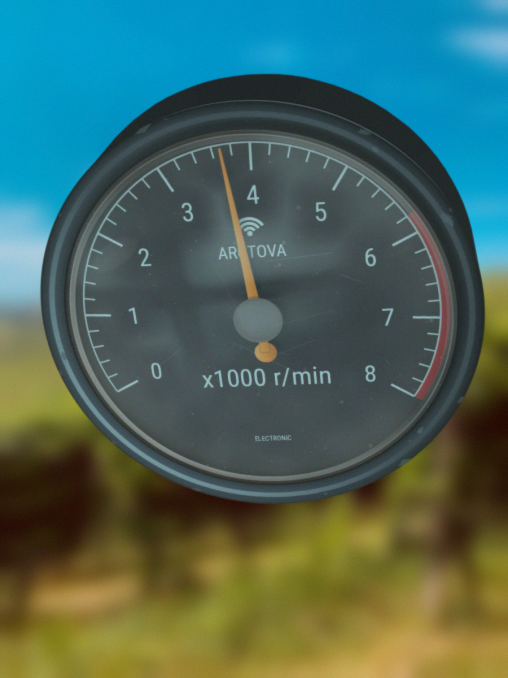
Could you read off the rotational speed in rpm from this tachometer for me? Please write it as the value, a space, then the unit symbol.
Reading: 3700 rpm
